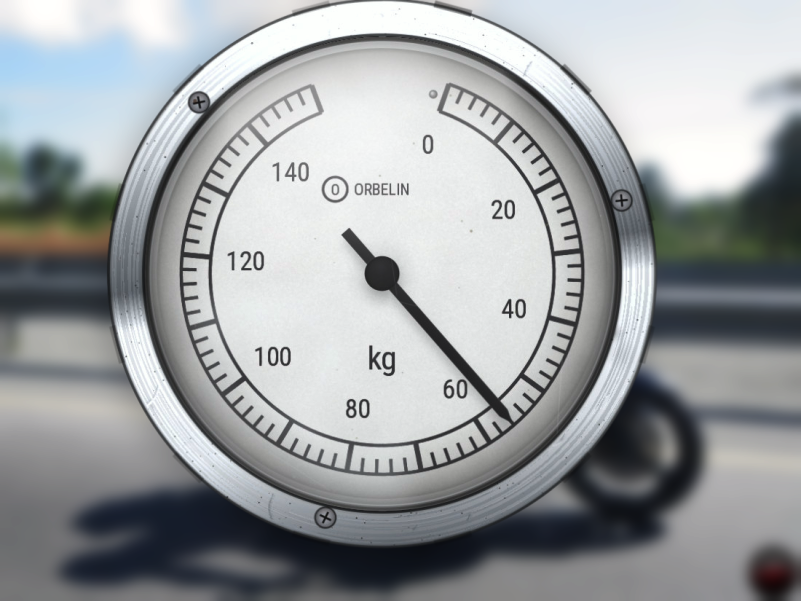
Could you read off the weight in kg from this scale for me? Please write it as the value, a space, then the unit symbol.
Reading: 56 kg
